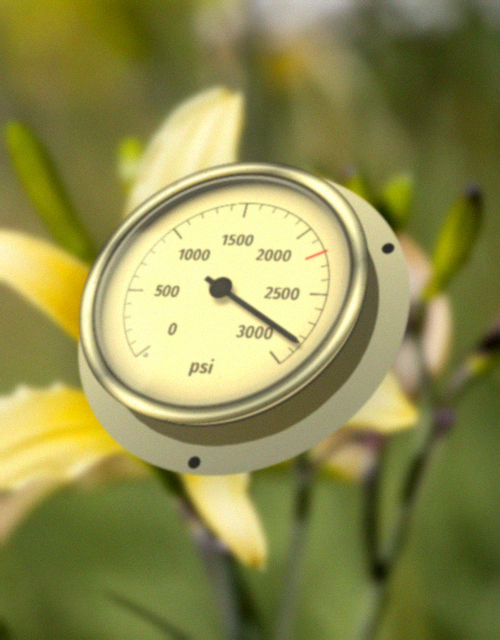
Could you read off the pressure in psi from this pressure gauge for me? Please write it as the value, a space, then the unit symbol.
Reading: 2850 psi
